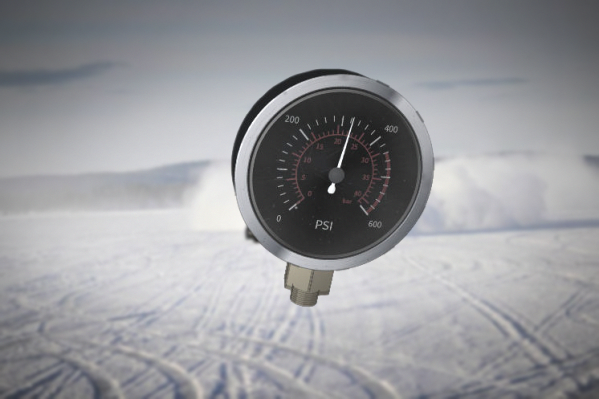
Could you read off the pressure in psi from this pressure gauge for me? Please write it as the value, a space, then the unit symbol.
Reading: 320 psi
